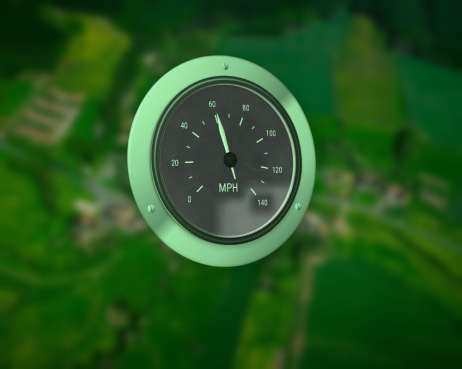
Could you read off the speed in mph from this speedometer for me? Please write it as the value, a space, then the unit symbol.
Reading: 60 mph
